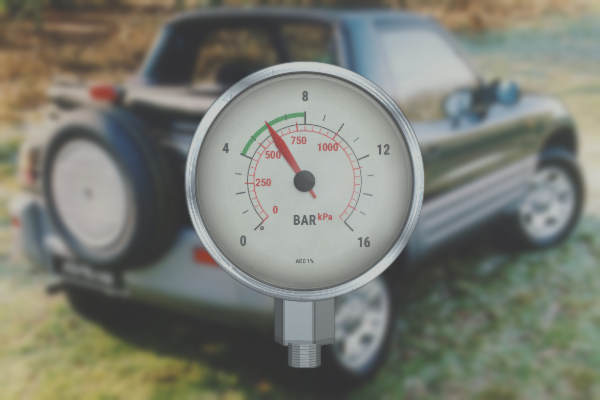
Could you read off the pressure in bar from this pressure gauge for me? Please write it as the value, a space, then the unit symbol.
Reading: 6 bar
